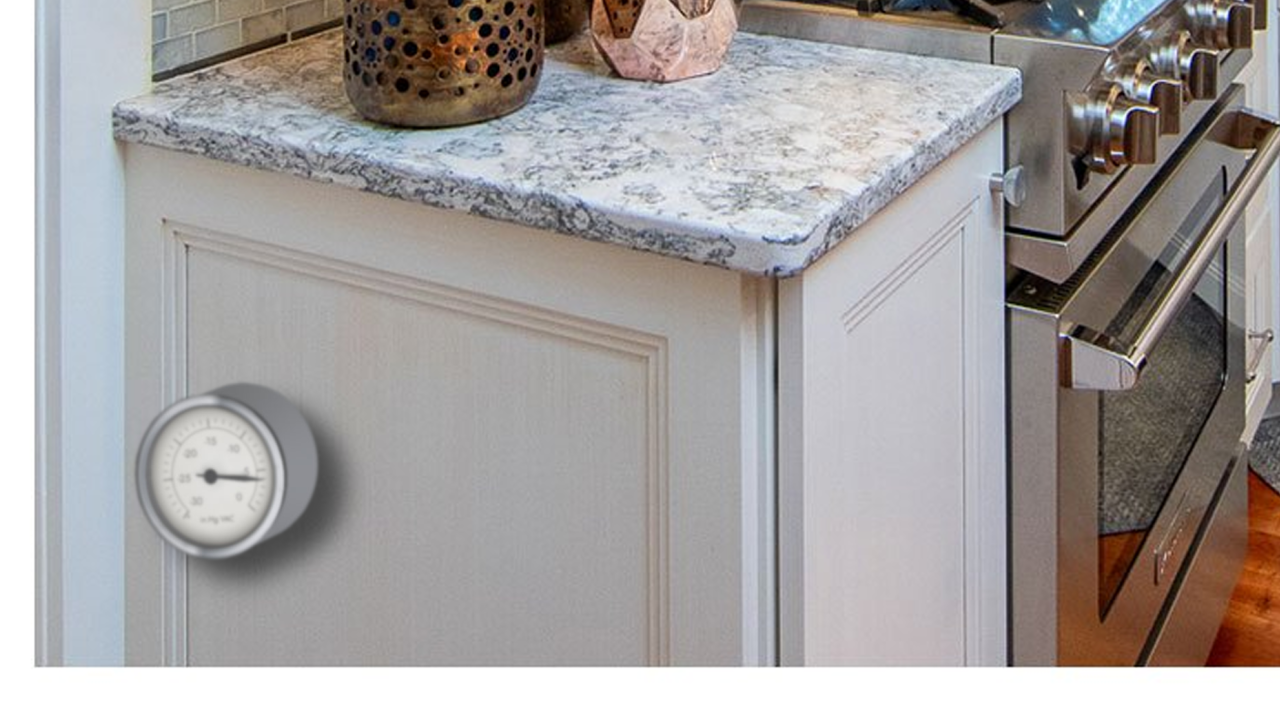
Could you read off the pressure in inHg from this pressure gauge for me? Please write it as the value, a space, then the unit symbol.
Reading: -4 inHg
